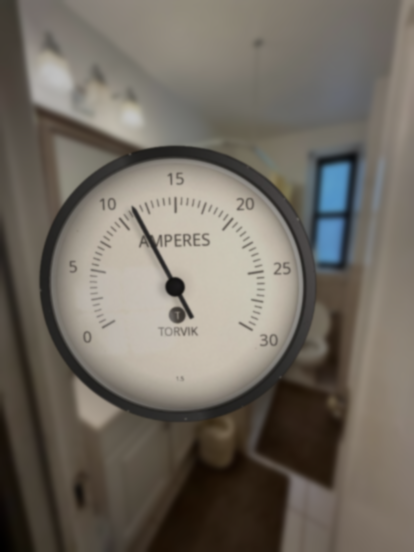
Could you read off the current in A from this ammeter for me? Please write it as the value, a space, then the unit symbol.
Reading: 11.5 A
